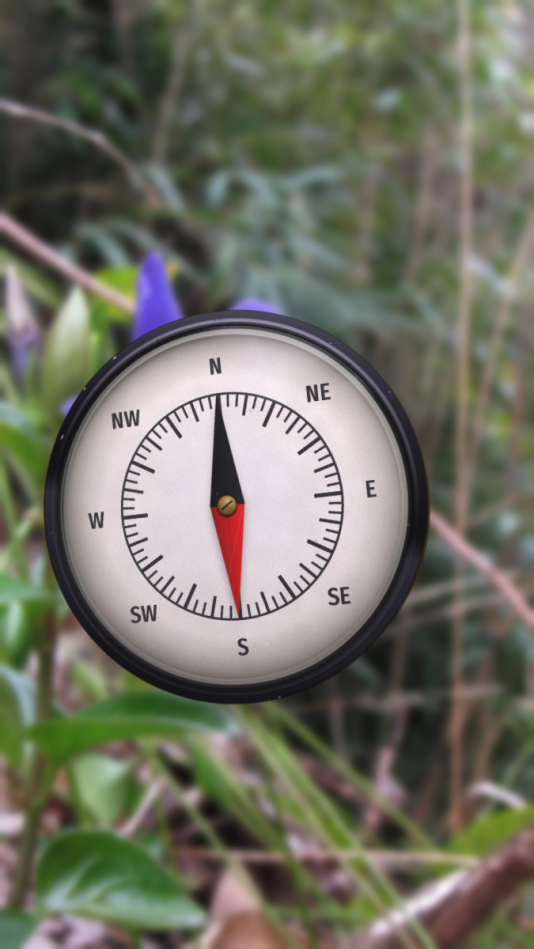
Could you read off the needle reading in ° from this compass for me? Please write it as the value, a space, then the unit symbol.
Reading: 180 °
